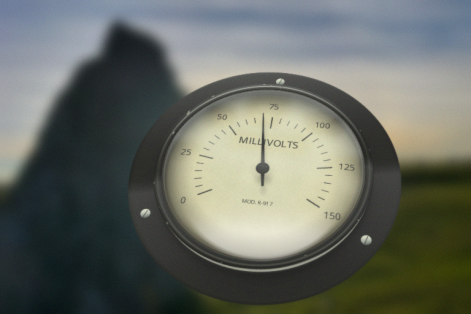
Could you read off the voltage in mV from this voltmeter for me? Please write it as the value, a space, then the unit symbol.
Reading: 70 mV
